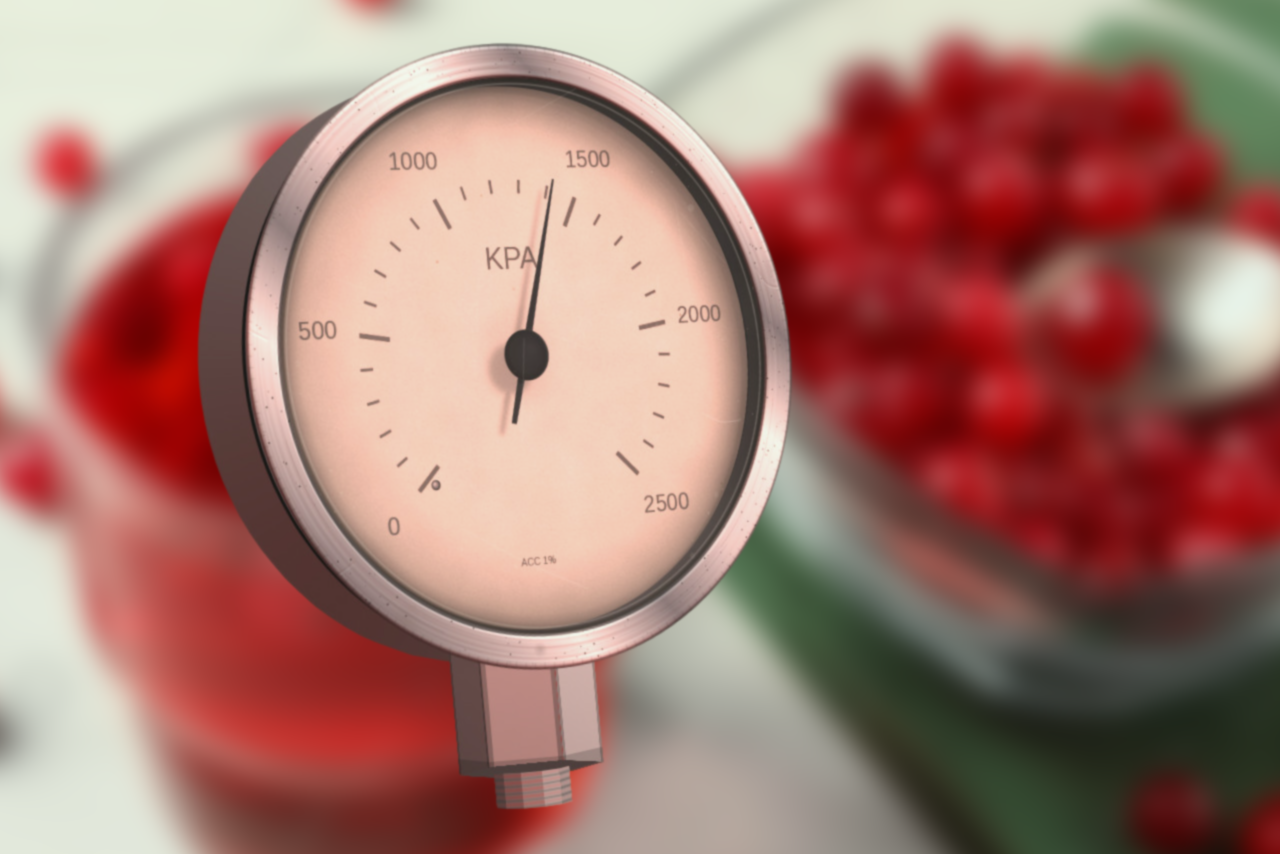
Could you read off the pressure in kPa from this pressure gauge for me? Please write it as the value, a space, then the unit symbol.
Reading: 1400 kPa
